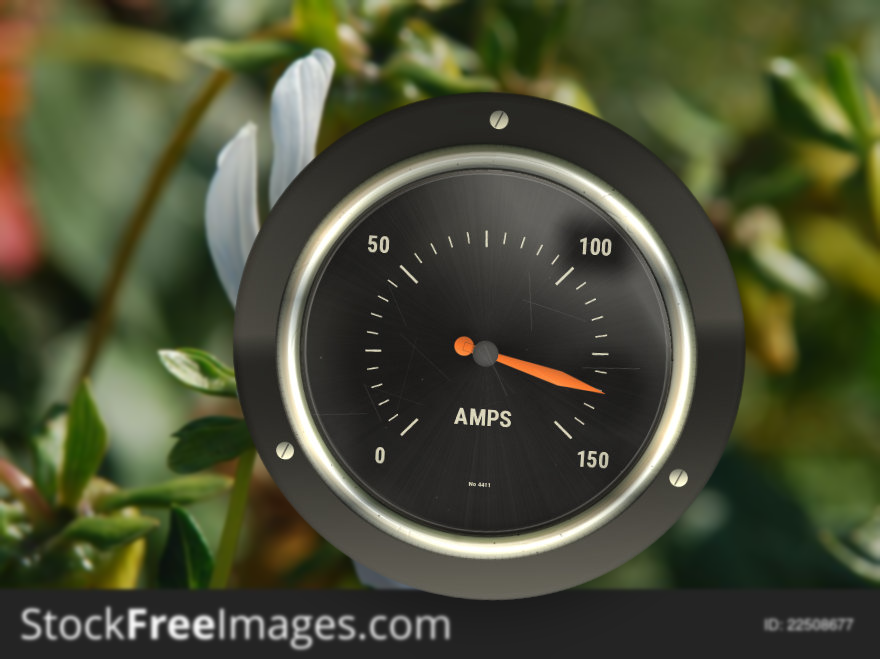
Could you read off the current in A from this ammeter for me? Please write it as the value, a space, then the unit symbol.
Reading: 135 A
